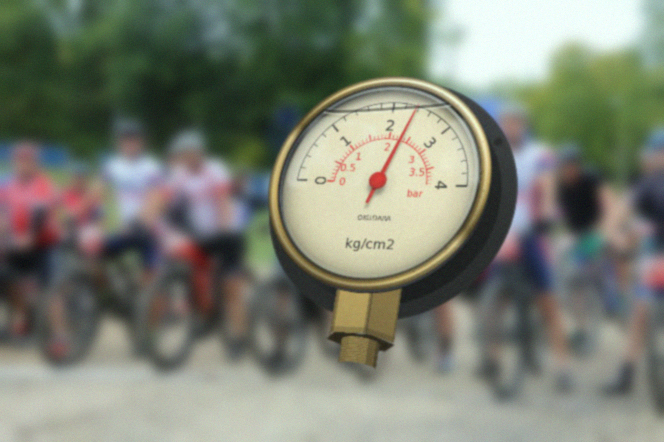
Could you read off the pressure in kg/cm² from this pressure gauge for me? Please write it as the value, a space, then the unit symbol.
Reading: 2.4 kg/cm²
